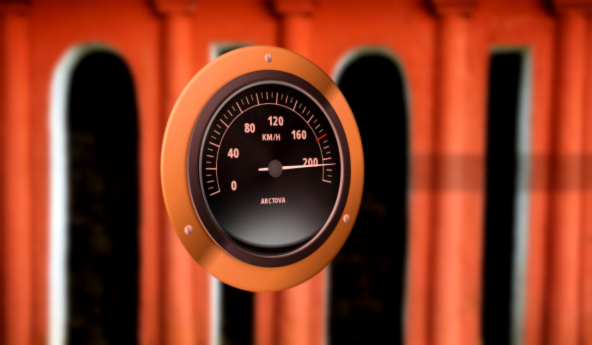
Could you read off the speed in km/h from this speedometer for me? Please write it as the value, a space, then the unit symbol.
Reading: 205 km/h
